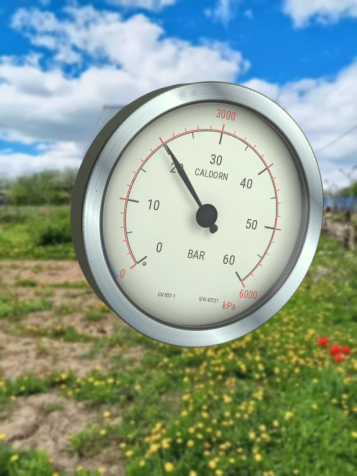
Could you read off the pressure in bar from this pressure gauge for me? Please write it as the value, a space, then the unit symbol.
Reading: 20 bar
